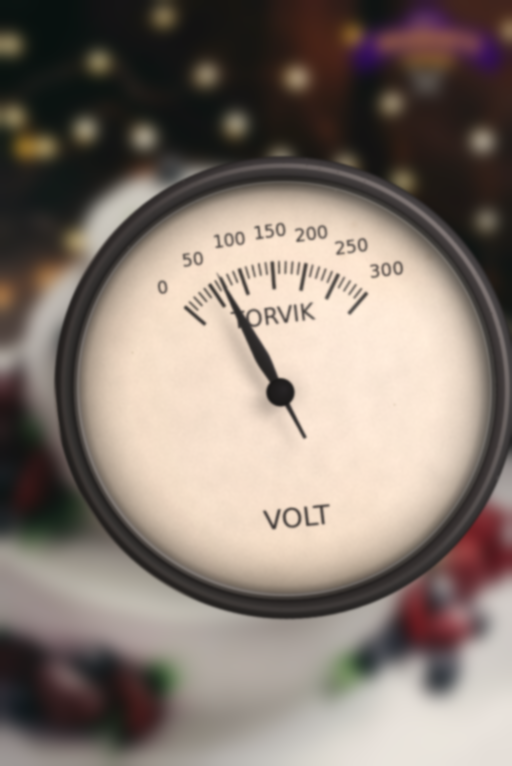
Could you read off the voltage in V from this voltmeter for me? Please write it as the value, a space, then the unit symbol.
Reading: 70 V
